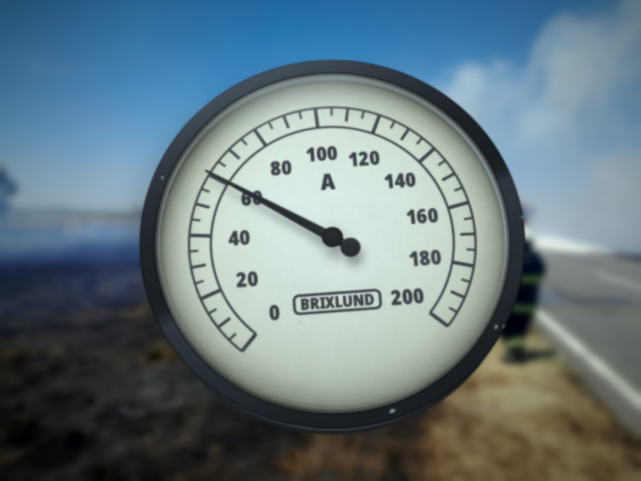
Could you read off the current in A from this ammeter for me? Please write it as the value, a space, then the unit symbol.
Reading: 60 A
